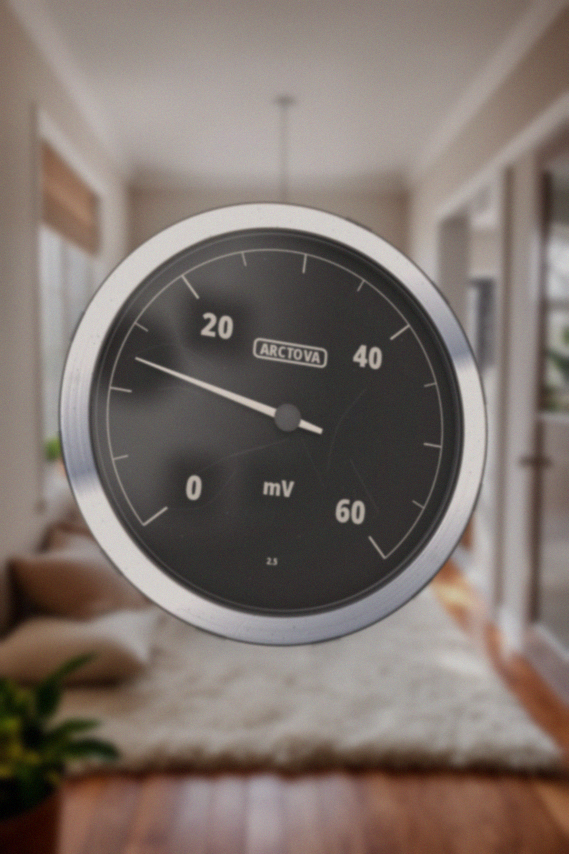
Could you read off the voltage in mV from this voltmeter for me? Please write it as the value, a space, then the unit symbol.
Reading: 12.5 mV
